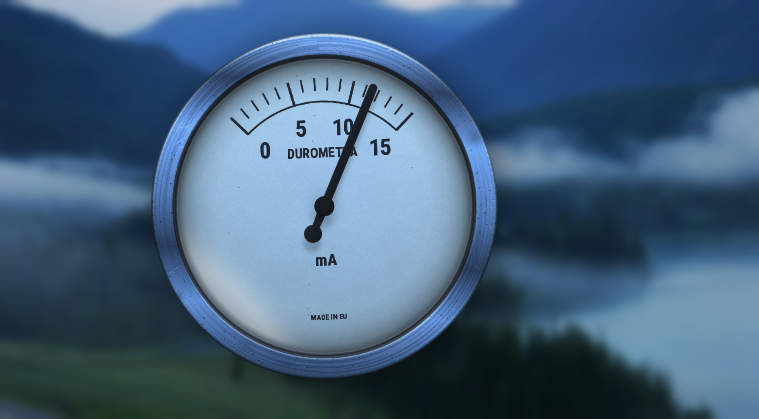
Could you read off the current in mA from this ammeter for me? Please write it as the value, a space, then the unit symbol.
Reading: 11.5 mA
